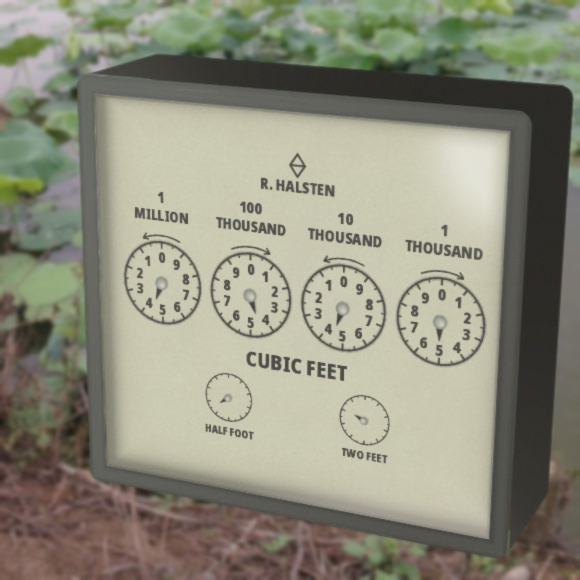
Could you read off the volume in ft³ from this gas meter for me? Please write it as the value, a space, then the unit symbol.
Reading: 444500 ft³
